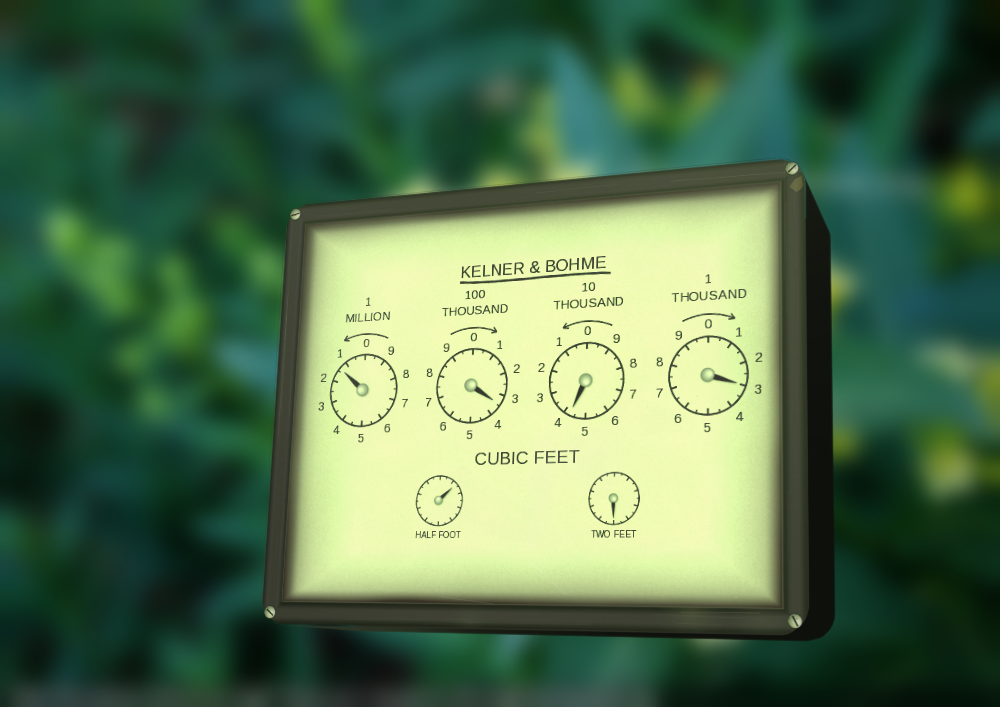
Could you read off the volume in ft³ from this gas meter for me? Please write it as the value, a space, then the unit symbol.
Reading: 134300 ft³
